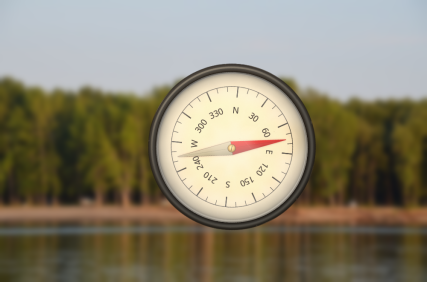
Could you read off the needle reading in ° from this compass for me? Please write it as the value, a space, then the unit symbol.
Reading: 75 °
